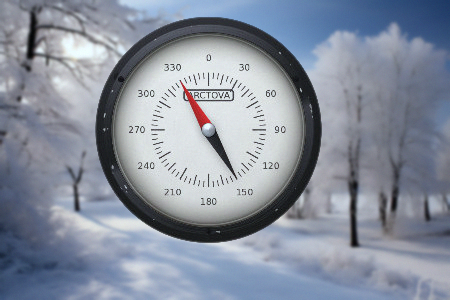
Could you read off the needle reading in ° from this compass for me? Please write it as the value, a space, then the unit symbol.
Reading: 330 °
